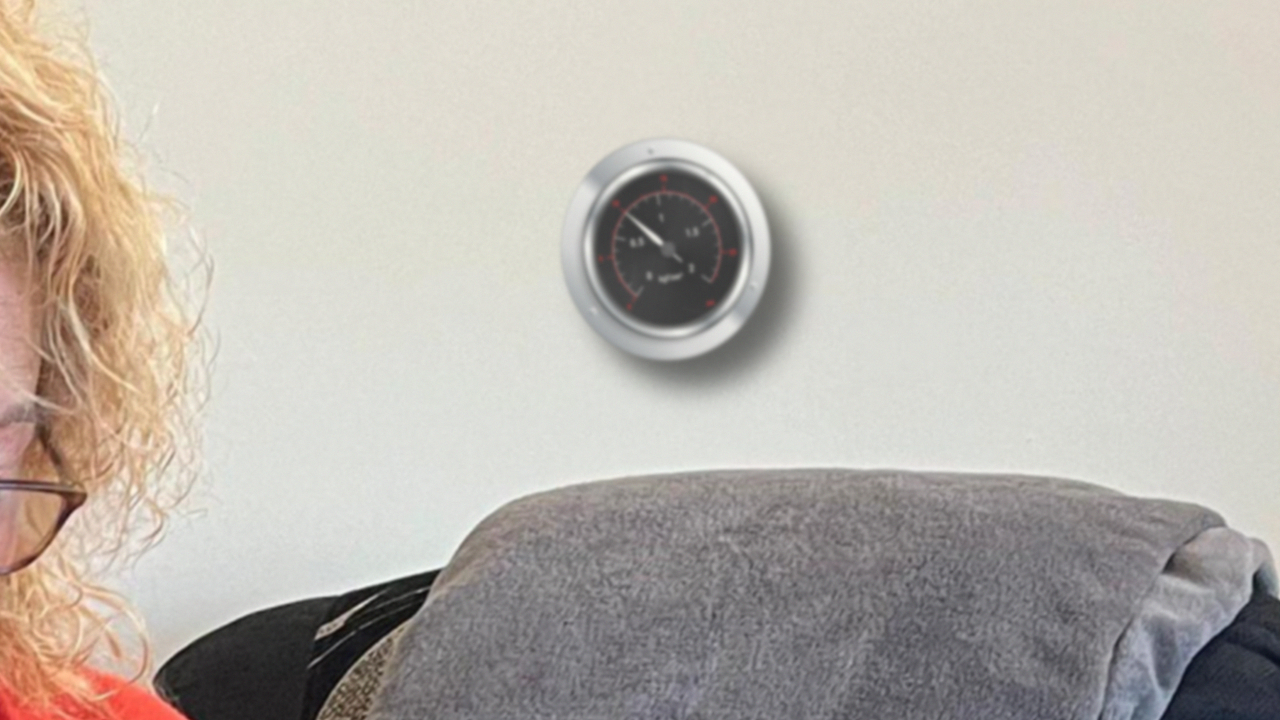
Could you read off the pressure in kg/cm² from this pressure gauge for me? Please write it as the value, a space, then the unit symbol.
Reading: 0.7 kg/cm²
